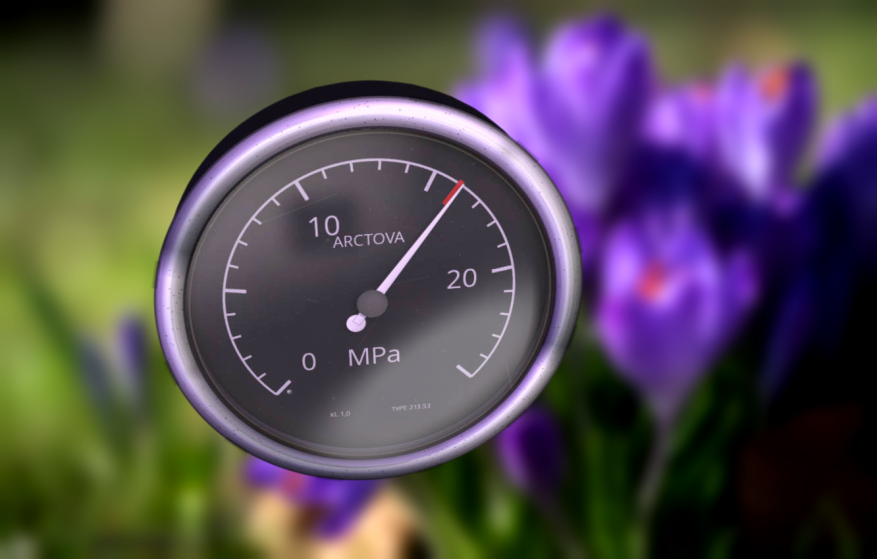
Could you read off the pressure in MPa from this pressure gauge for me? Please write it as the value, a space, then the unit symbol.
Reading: 16 MPa
